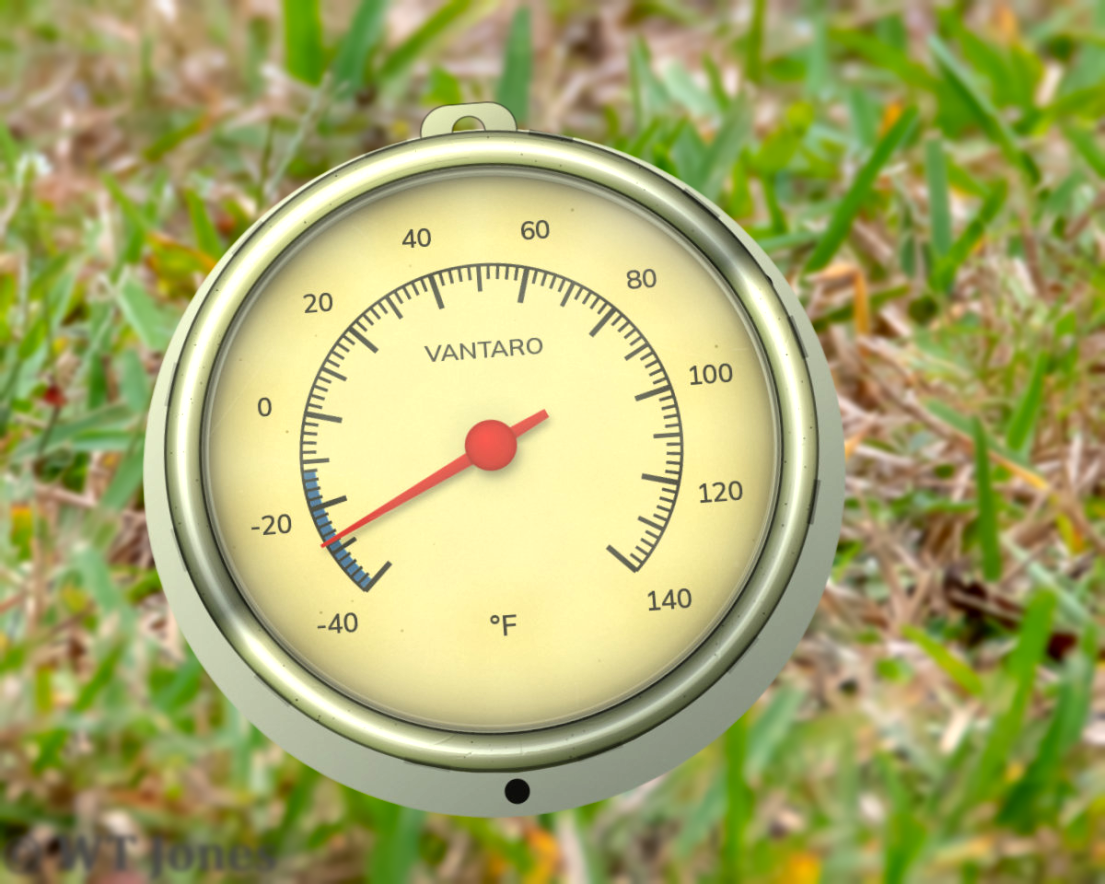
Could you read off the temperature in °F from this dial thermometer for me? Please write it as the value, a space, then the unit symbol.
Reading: -28 °F
